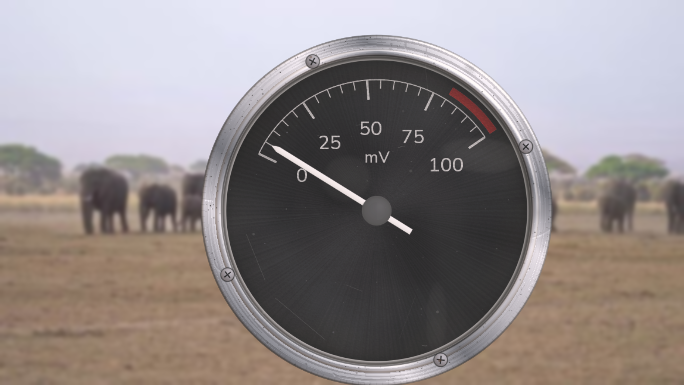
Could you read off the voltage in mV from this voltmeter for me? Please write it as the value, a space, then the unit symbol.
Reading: 5 mV
